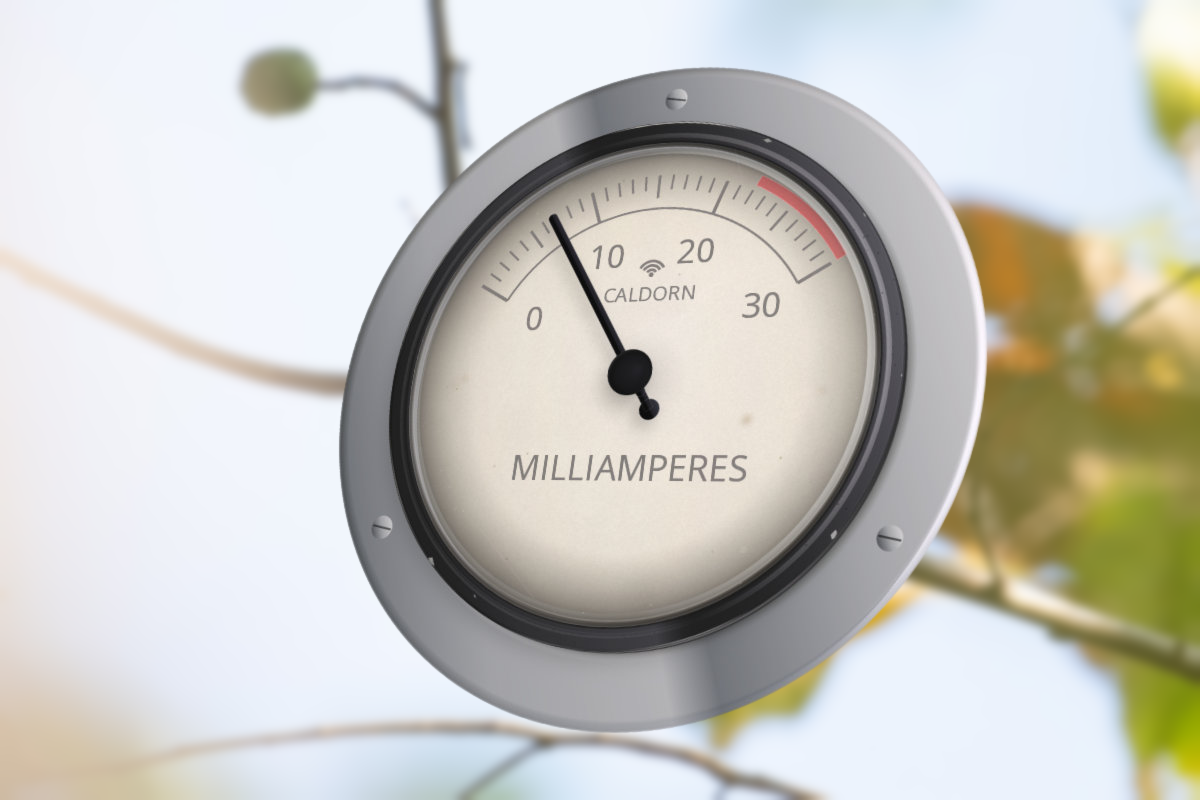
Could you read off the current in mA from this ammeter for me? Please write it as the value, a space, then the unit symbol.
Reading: 7 mA
